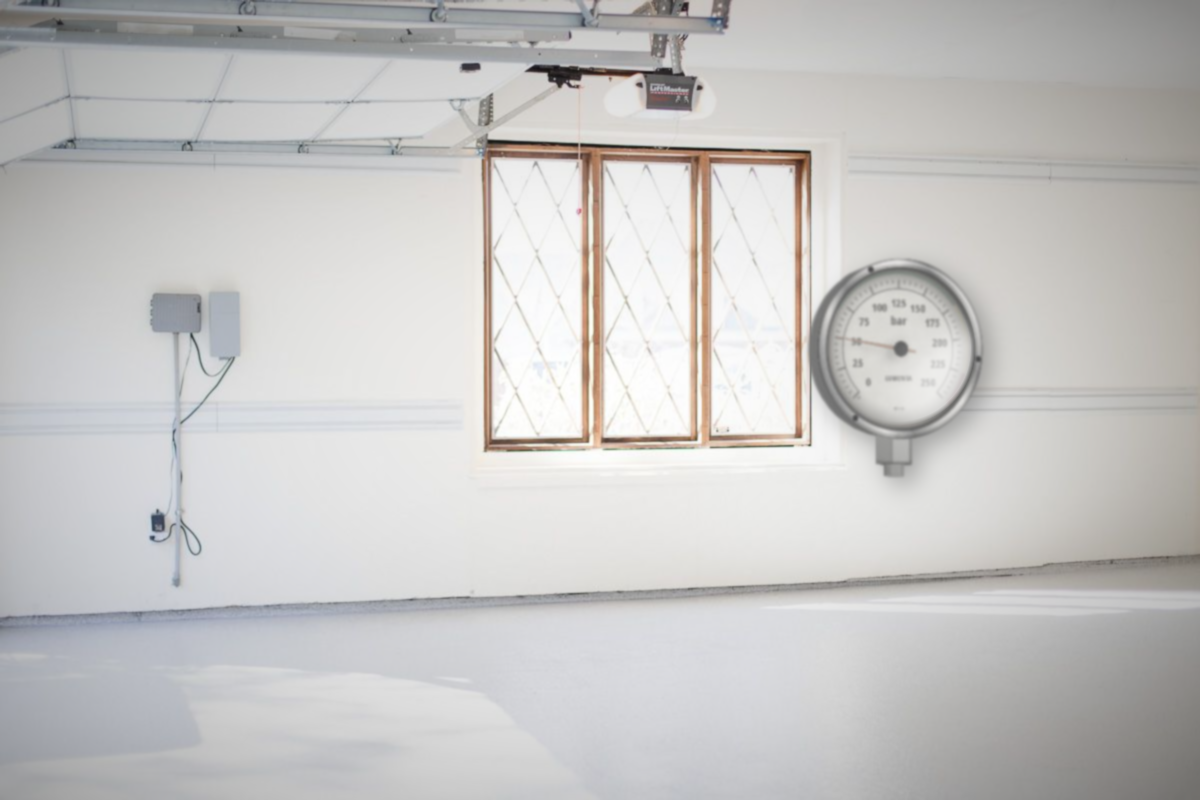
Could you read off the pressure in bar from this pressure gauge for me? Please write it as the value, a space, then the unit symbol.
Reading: 50 bar
